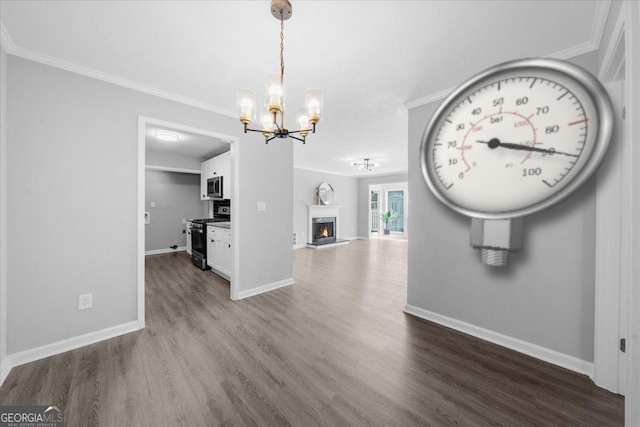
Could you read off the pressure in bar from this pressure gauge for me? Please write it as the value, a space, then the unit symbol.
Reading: 90 bar
